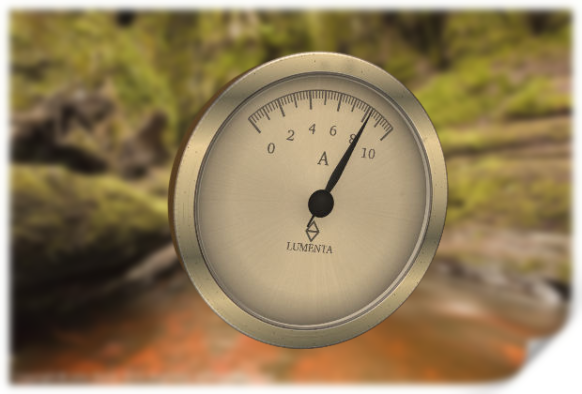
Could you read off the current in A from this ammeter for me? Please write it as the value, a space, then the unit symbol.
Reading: 8 A
